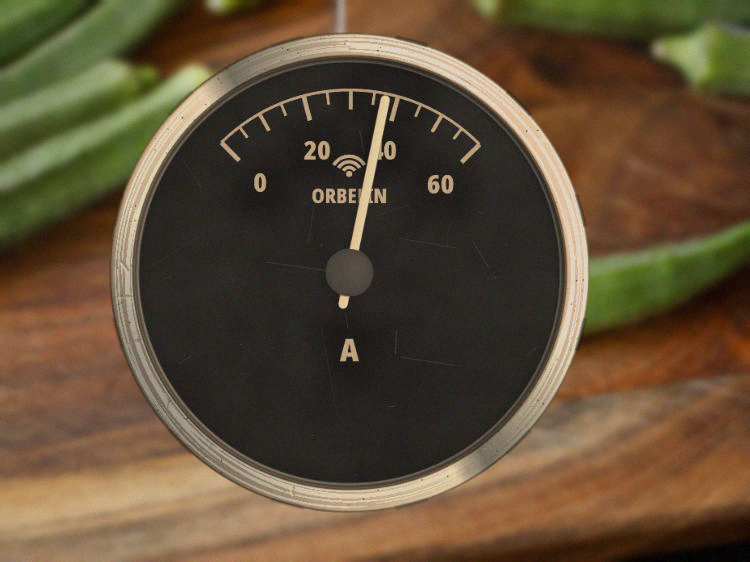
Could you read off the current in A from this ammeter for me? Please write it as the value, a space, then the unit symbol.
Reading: 37.5 A
